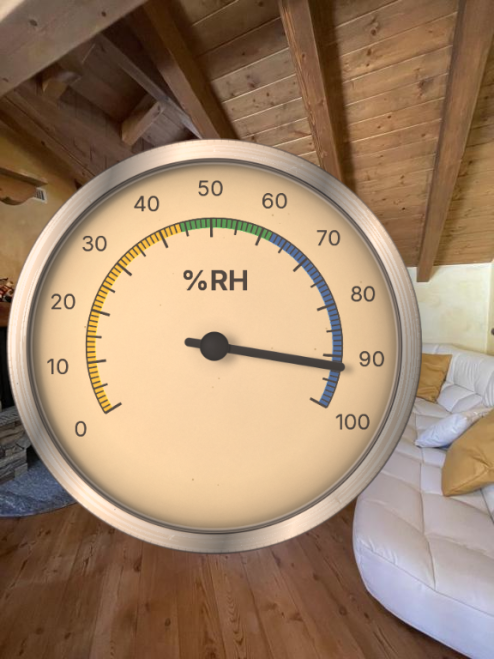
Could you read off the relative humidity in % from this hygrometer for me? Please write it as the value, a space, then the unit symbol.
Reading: 92 %
